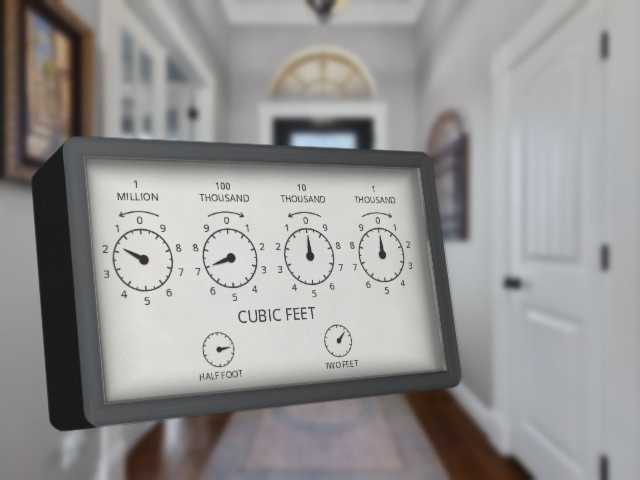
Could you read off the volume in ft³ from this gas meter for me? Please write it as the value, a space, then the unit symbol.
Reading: 170000 ft³
